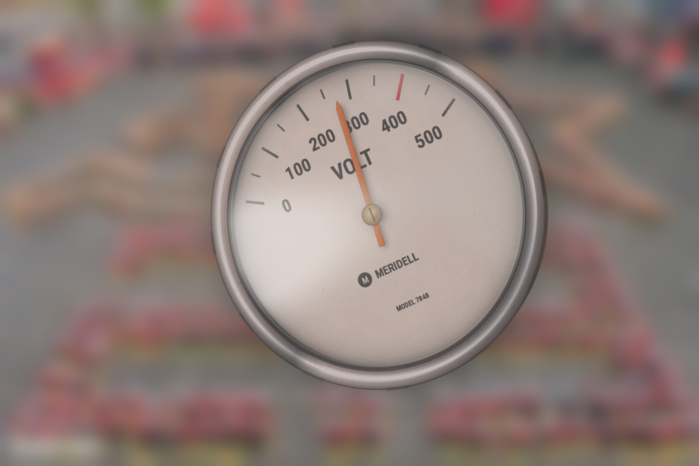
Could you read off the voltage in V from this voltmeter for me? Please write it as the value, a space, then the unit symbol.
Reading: 275 V
